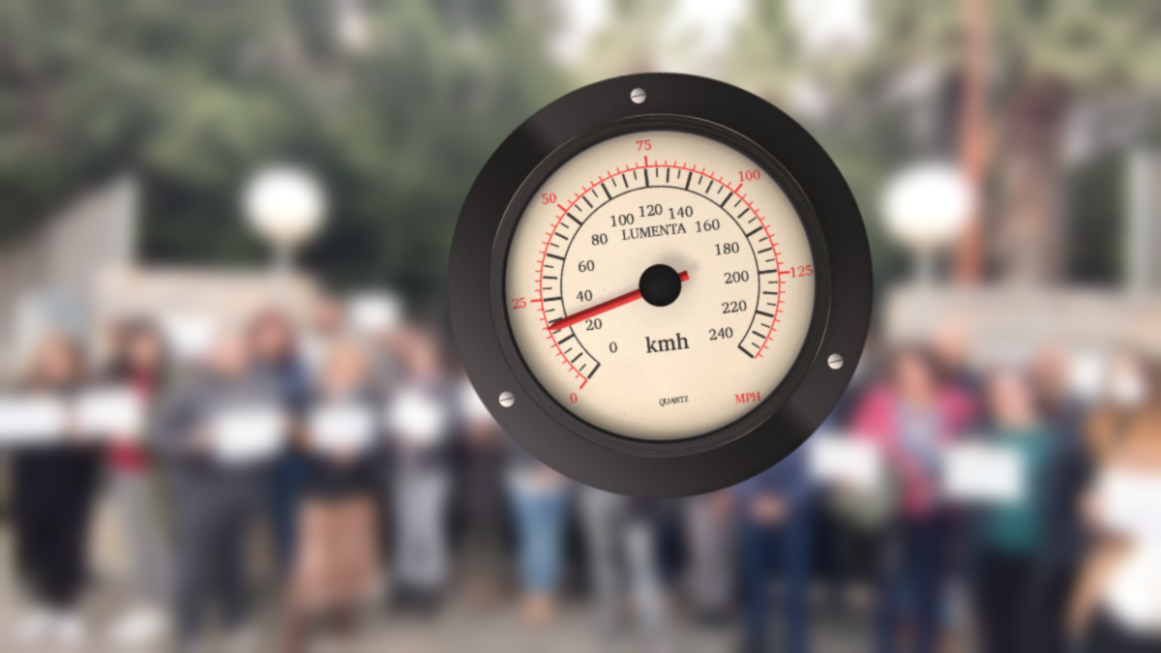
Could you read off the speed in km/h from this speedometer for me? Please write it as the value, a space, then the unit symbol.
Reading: 27.5 km/h
